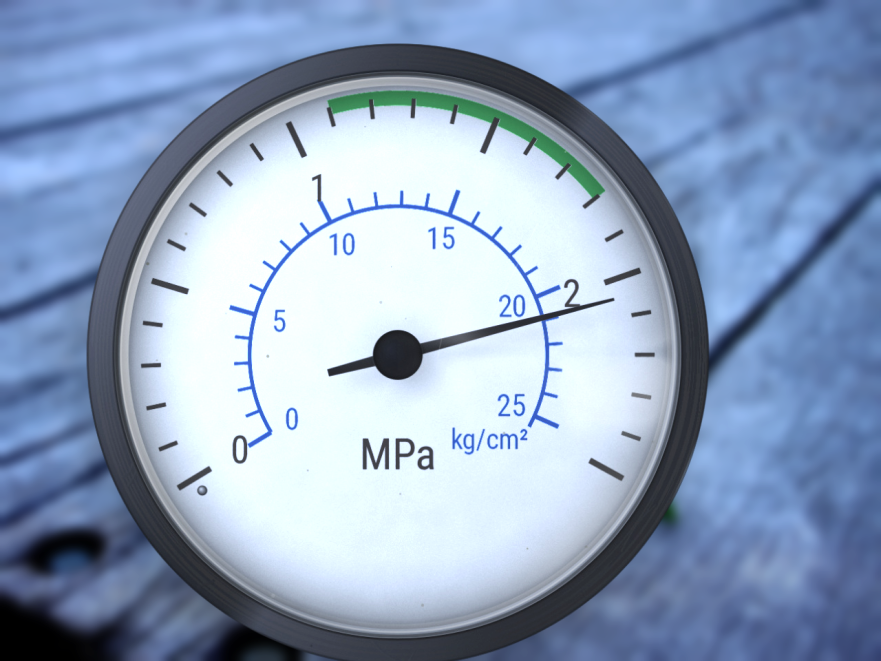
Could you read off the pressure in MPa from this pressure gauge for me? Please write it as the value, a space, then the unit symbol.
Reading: 2.05 MPa
